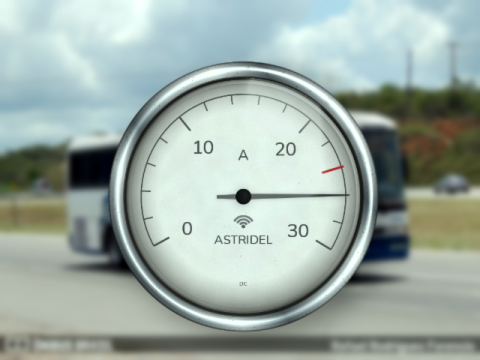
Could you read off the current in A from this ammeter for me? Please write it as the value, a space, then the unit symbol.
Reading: 26 A
